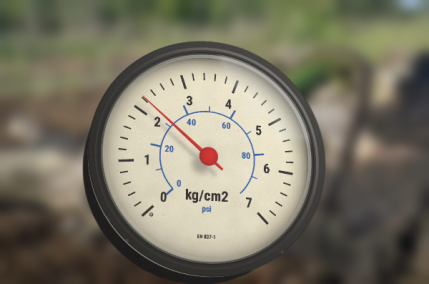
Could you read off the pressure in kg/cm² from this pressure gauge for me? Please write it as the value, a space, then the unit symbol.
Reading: 2.2 kg/cm²
